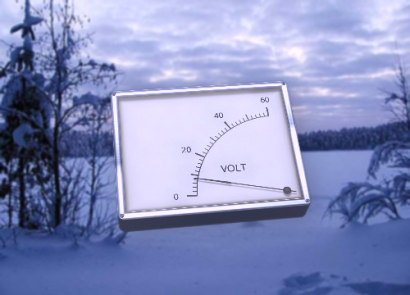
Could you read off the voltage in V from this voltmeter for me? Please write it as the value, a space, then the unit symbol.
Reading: 8 V
